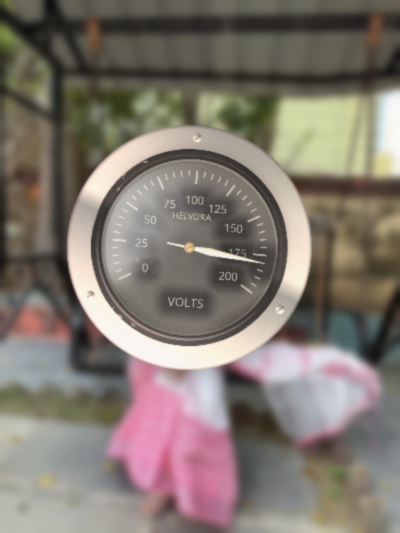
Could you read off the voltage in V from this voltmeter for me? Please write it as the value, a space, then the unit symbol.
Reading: 180 V
